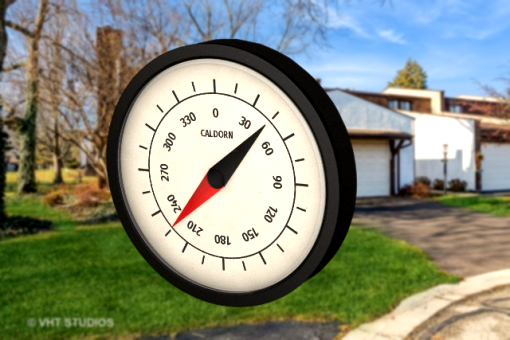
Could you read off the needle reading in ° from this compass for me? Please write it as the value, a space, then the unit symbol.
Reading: 225 °
